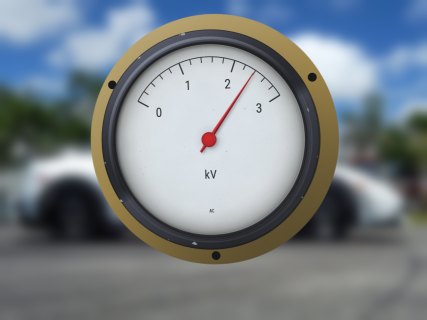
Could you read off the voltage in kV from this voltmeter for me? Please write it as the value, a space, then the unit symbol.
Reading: 2.4 kV
